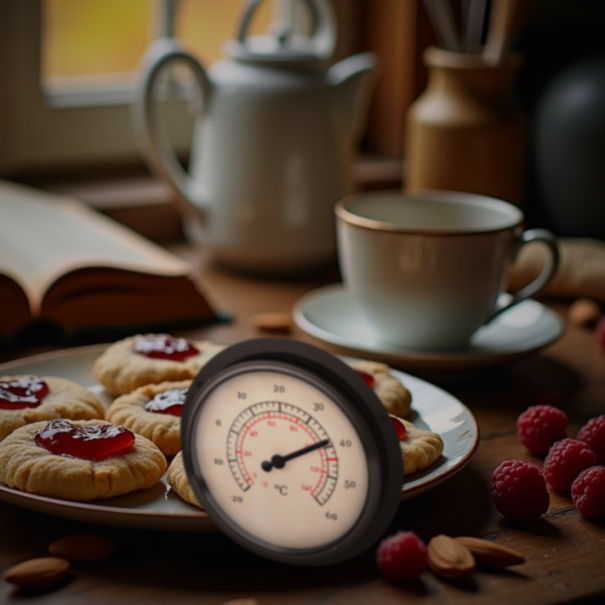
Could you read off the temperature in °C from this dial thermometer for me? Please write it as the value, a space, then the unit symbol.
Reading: 38 °C
